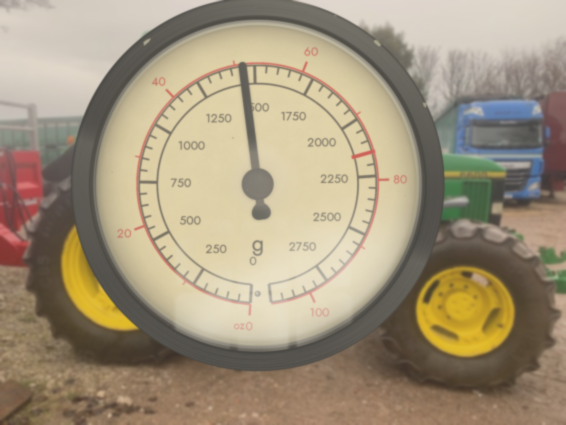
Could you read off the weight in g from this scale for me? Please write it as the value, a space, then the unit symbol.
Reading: 1450 g
